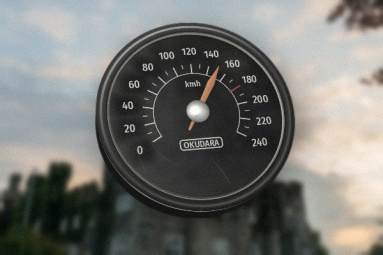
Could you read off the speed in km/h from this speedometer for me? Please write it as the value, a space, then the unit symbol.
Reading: 150 km/h
